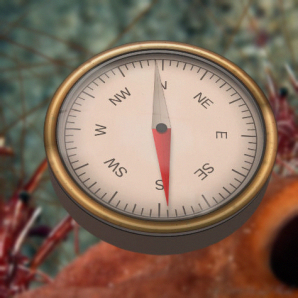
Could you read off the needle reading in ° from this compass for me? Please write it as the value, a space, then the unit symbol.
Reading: 175 °
